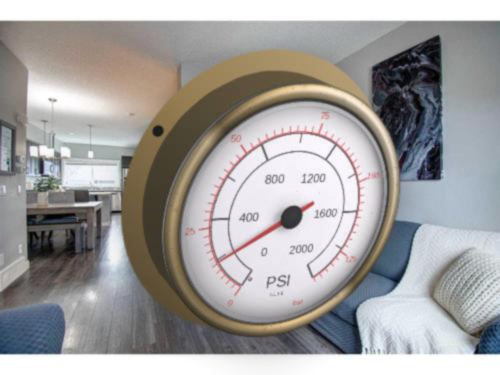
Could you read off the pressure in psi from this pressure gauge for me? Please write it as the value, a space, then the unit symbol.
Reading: 200 psi
